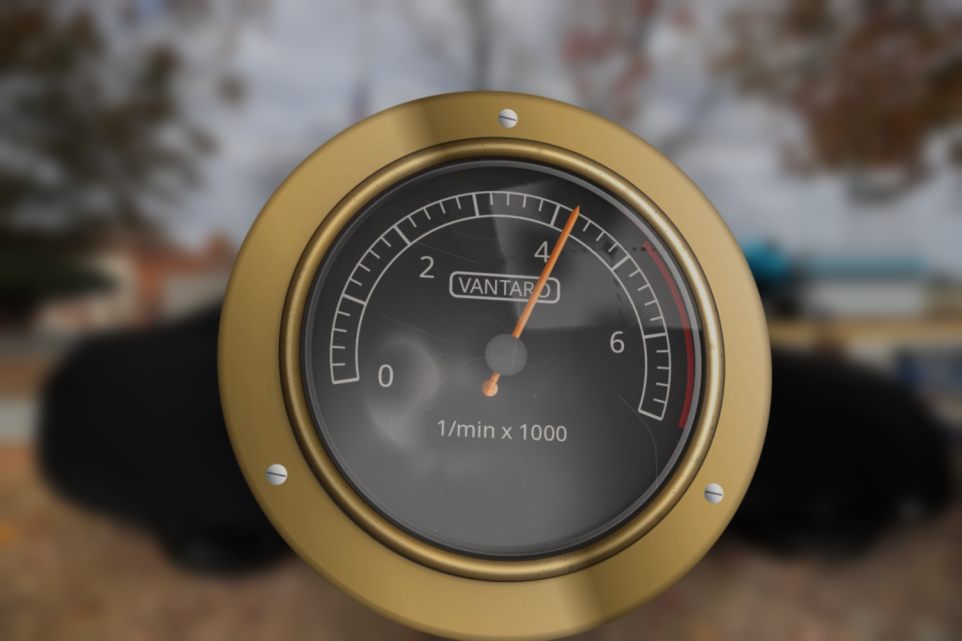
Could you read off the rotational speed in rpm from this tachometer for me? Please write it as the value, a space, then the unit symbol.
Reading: 4200 rpm
